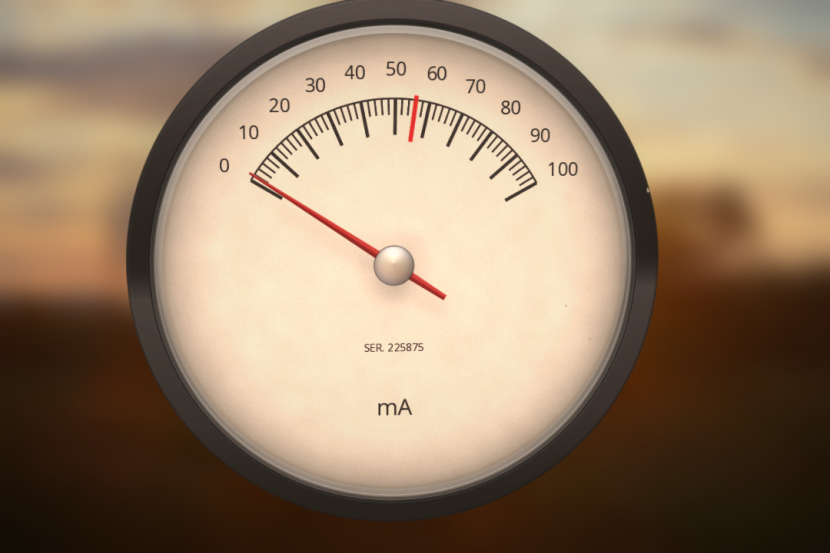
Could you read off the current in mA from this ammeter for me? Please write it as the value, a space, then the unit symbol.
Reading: 2 mA
